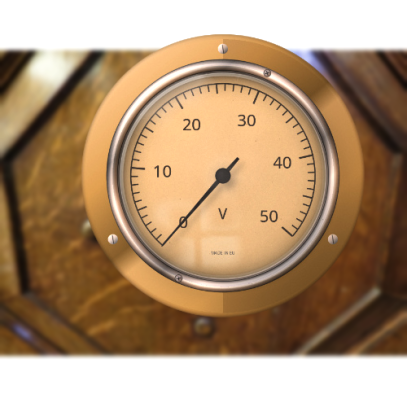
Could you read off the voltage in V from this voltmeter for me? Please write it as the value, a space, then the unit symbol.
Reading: 0 V
